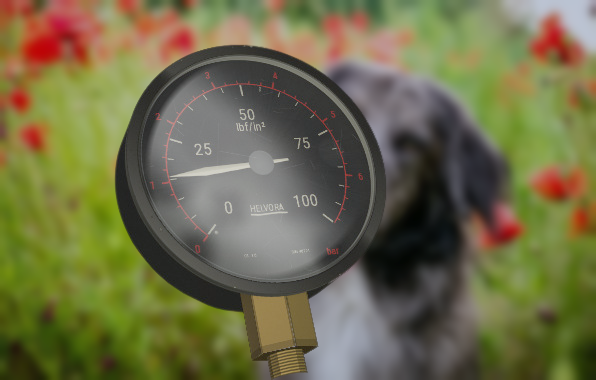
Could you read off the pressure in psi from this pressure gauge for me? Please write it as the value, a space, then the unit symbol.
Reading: 15 psi
